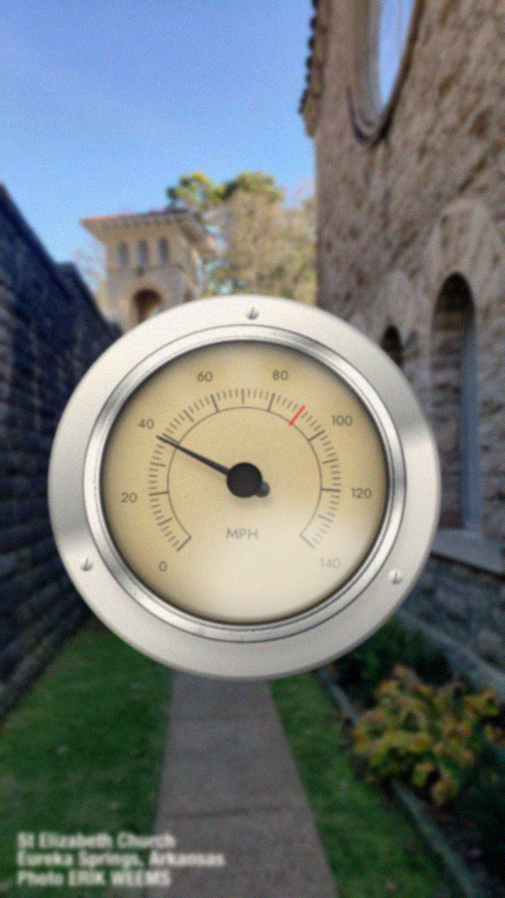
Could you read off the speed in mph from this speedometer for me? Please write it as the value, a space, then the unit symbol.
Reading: 38 mph
